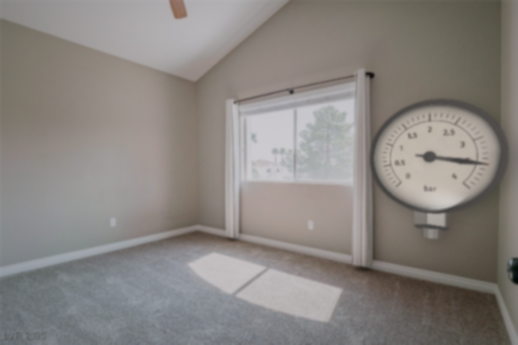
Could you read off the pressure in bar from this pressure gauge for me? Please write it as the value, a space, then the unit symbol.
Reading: 3.5 bar
